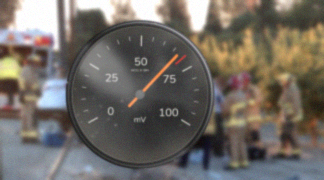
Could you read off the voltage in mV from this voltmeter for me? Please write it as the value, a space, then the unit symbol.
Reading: 67.5 mV
